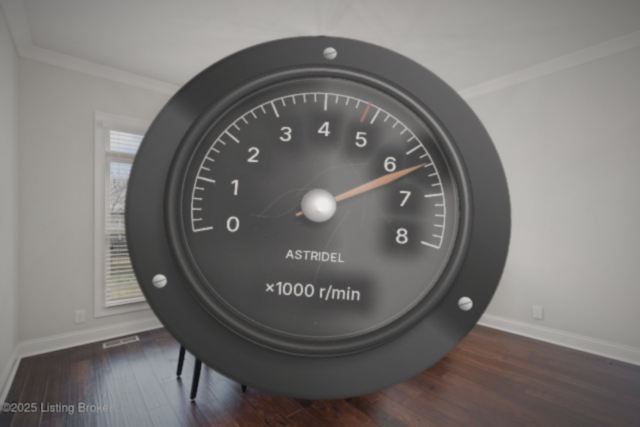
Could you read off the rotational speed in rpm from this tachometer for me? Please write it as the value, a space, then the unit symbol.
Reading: 6400 rpm
